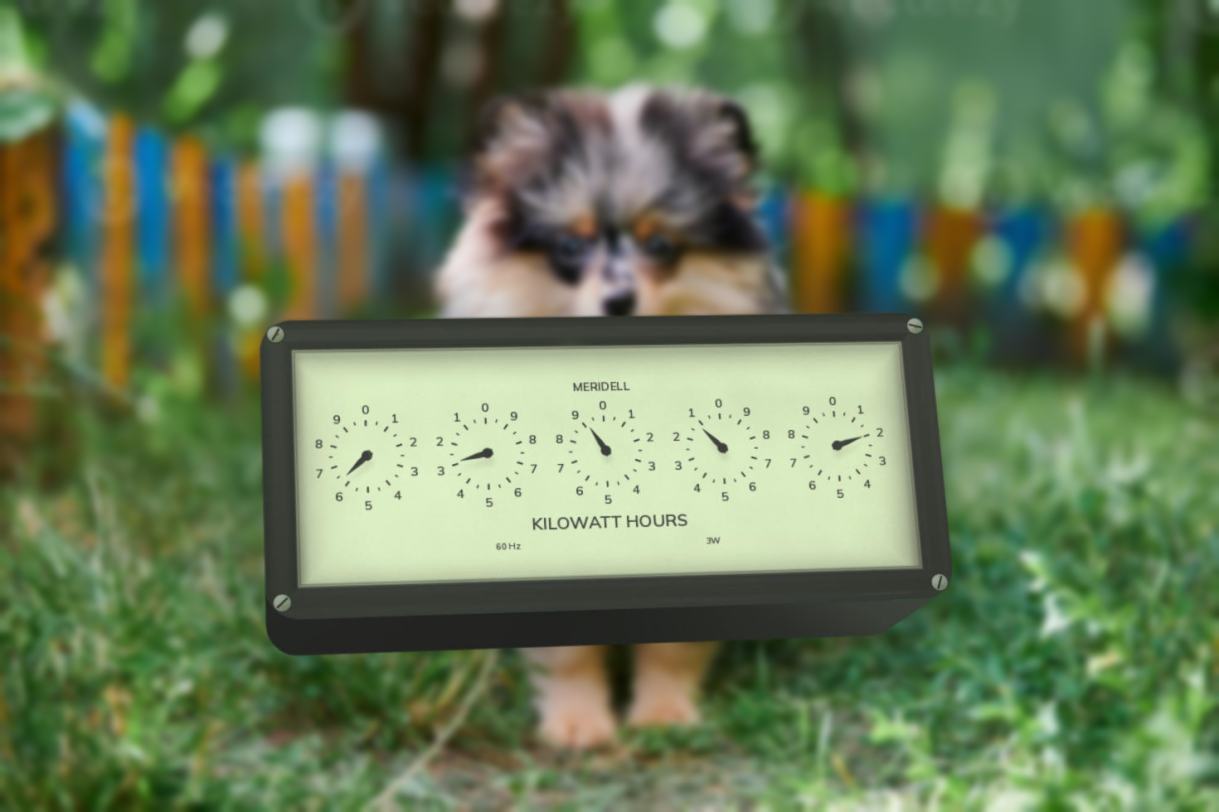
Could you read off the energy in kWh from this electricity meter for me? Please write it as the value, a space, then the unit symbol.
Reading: 62912 kWh
